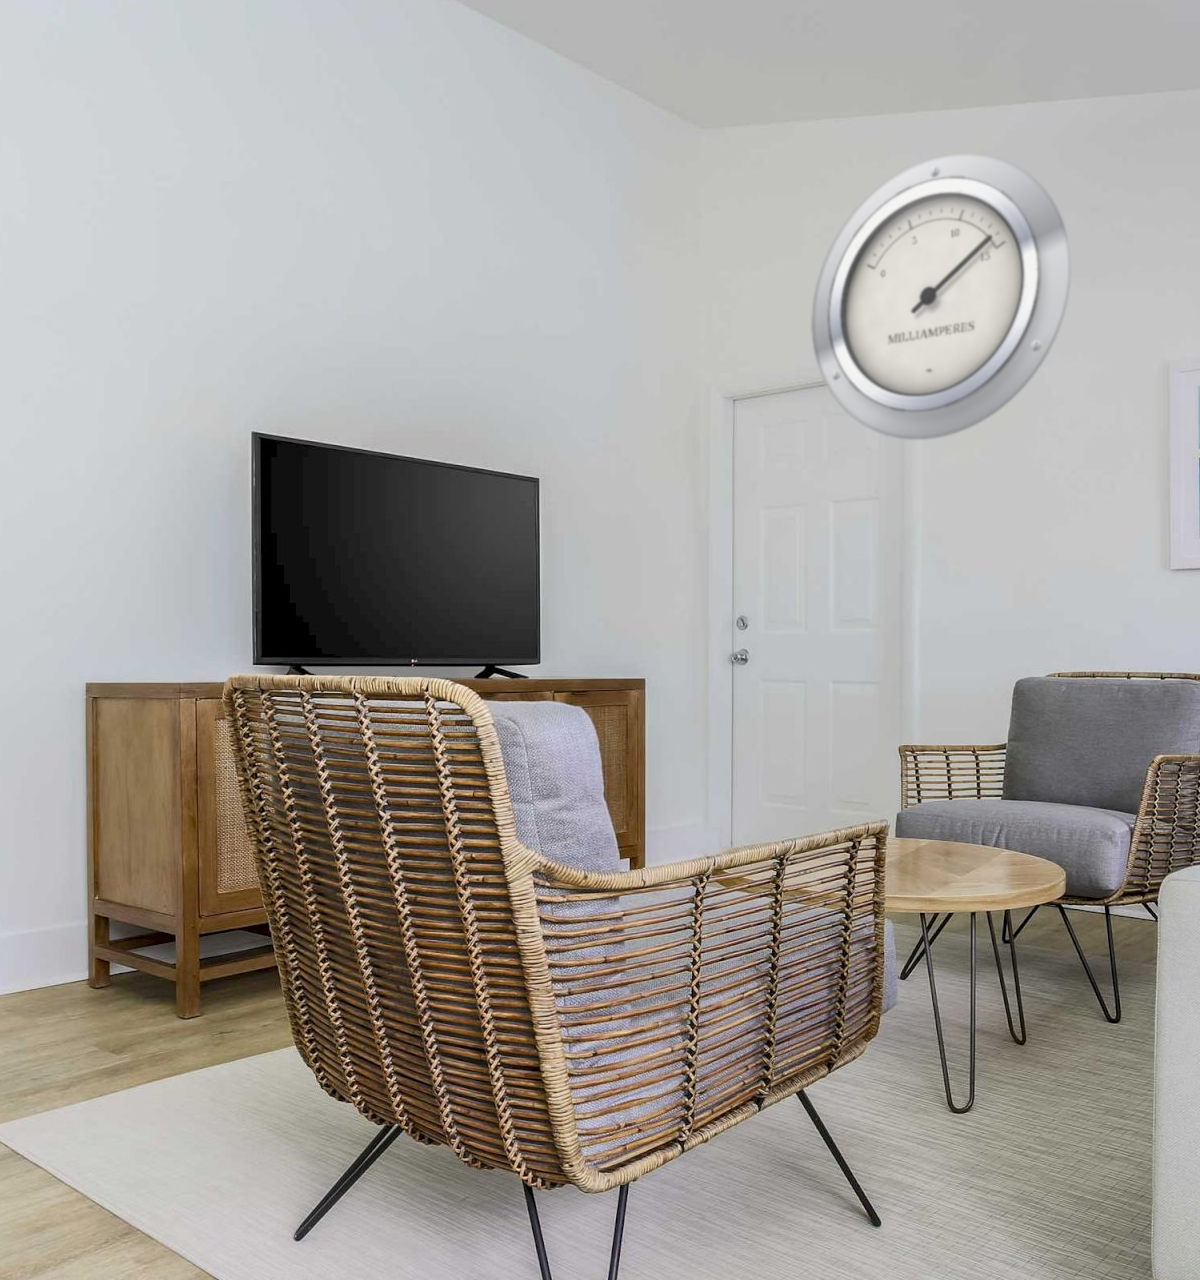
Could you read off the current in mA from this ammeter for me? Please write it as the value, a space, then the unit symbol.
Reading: 14 mA
